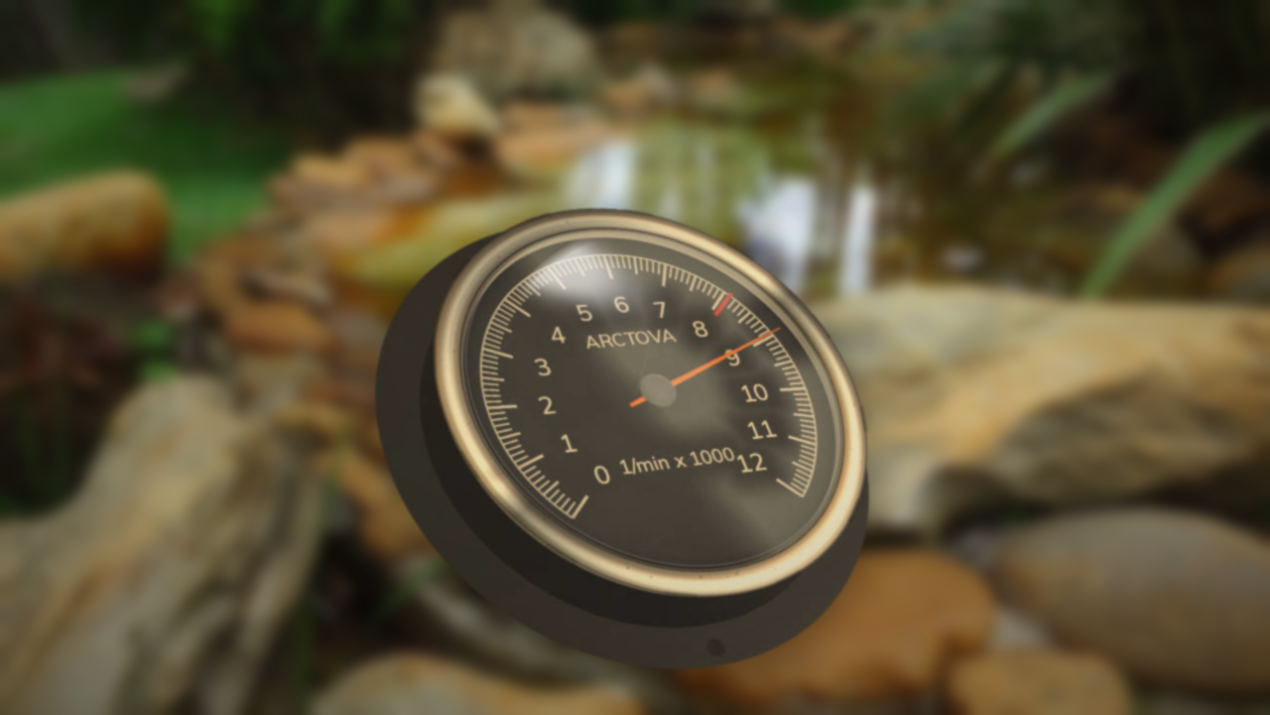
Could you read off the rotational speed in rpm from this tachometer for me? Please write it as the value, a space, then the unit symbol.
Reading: 9000 rpm
